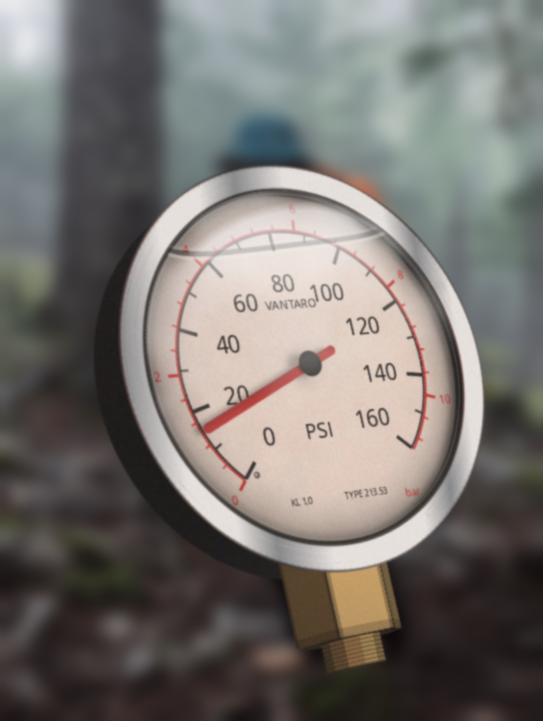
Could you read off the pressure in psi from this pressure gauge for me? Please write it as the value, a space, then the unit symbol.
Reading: 15 psi
